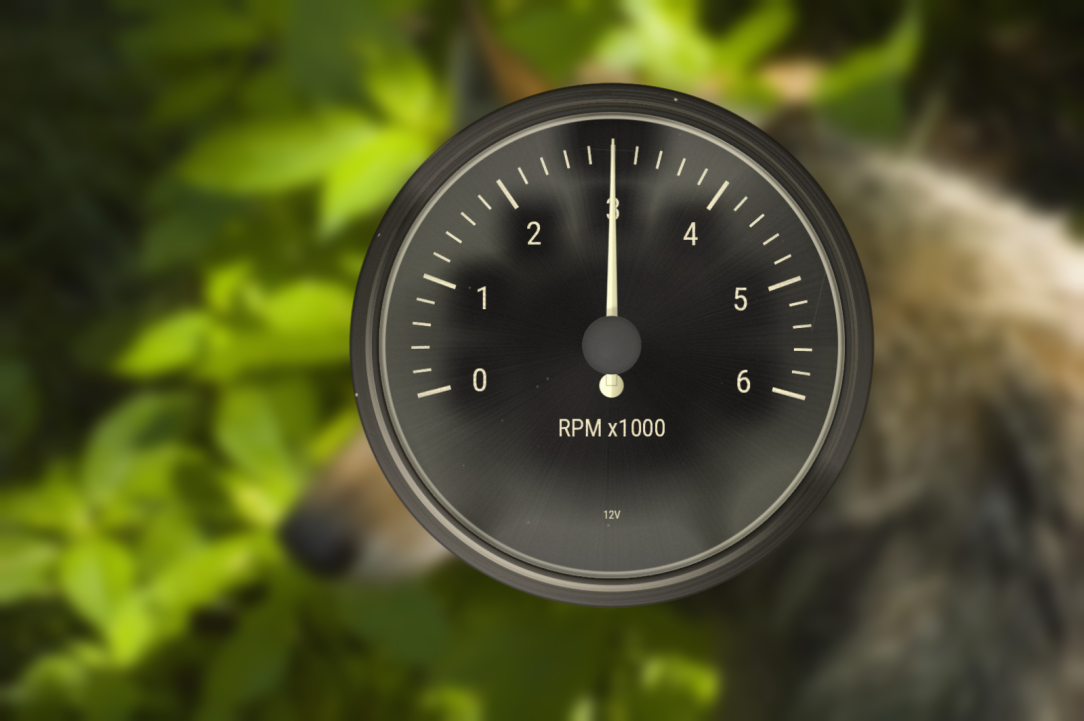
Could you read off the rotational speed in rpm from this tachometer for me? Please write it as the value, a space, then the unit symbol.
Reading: 3000 rpm
